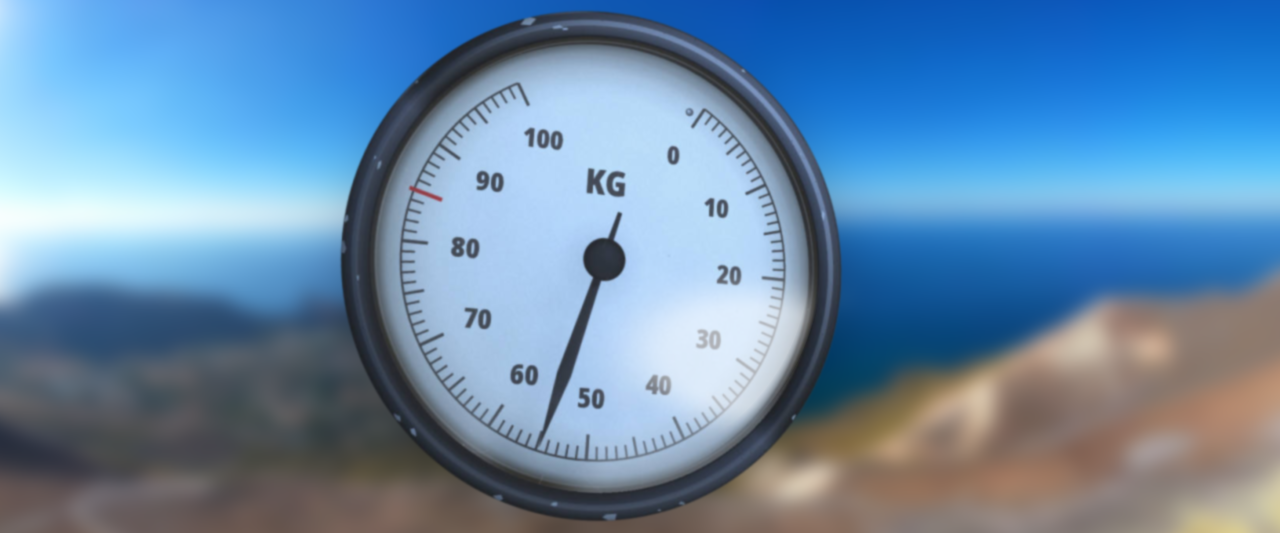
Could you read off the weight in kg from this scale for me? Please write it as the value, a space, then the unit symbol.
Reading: 55 kg
